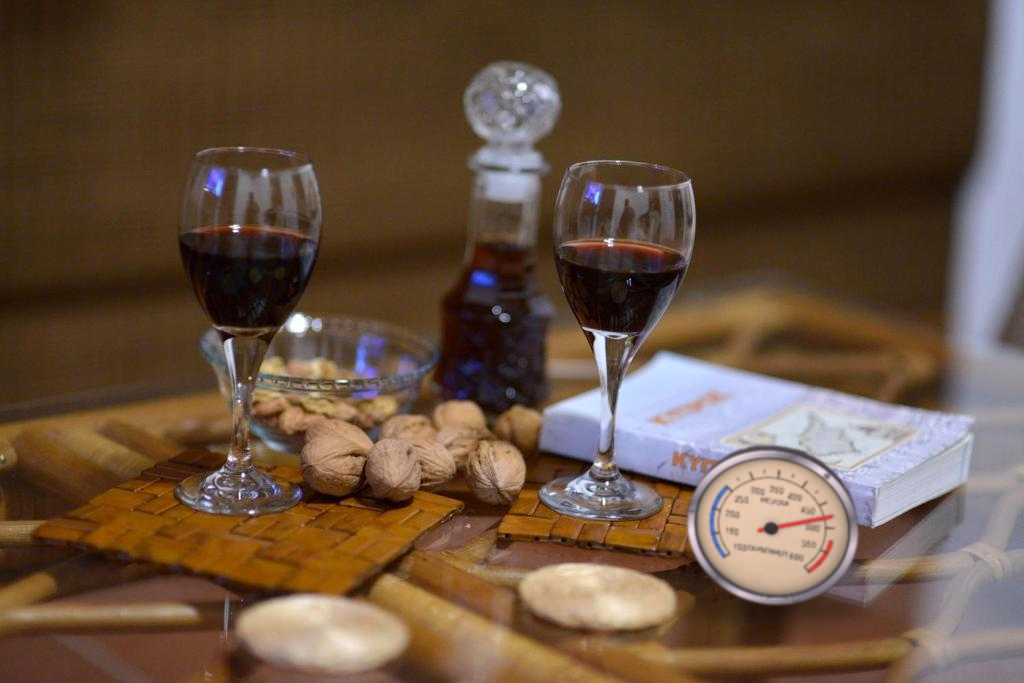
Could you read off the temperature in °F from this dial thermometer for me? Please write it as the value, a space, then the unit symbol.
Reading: 475 °F
